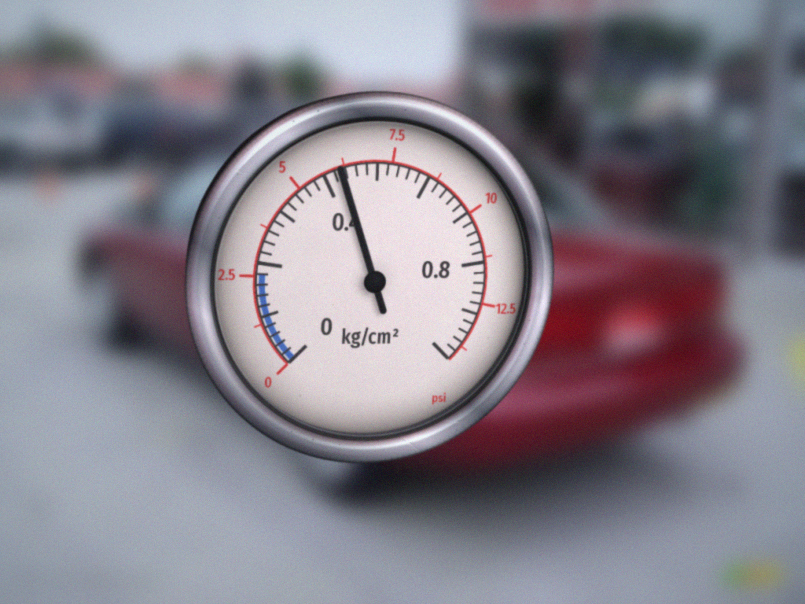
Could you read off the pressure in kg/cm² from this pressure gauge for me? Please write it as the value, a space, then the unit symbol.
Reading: 0.43 kg/cm²
